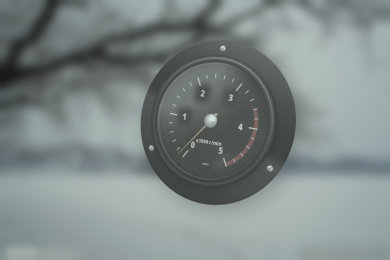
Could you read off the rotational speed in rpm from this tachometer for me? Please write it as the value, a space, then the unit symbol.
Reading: 100 rpm
